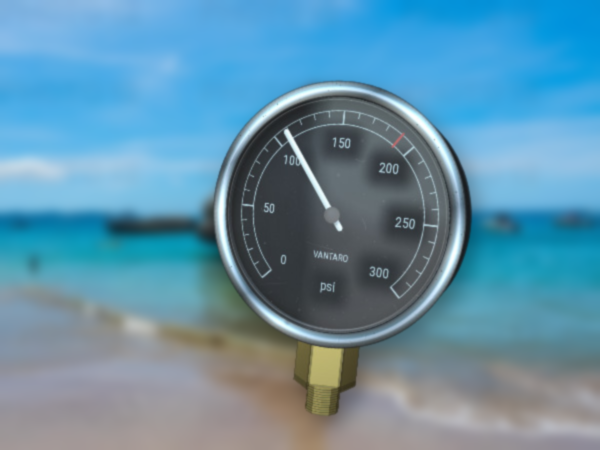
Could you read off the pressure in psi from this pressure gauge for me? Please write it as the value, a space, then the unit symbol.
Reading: 110 psi
